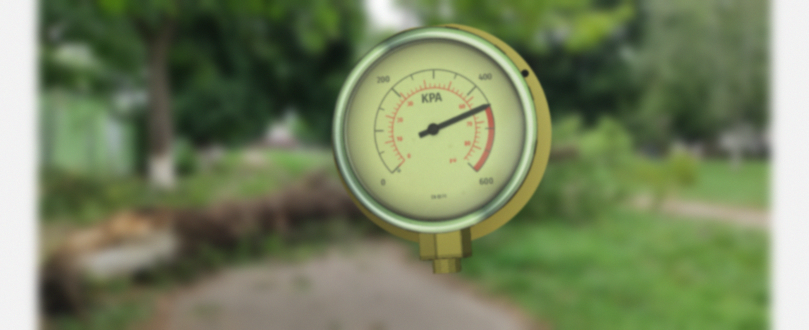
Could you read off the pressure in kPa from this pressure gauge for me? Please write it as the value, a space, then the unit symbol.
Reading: 450 kPa
